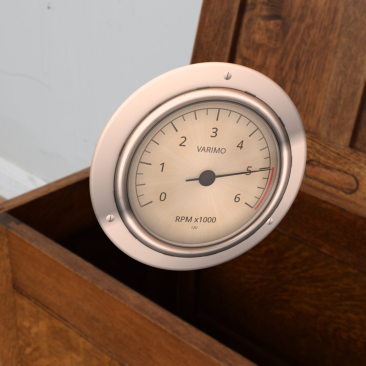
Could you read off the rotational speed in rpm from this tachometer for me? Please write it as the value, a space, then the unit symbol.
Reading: 5000 rpm
